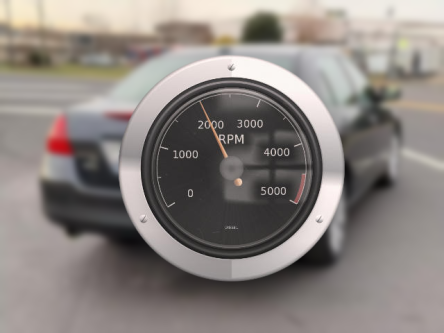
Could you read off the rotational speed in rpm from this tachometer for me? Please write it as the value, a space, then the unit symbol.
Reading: 2000 rpm
